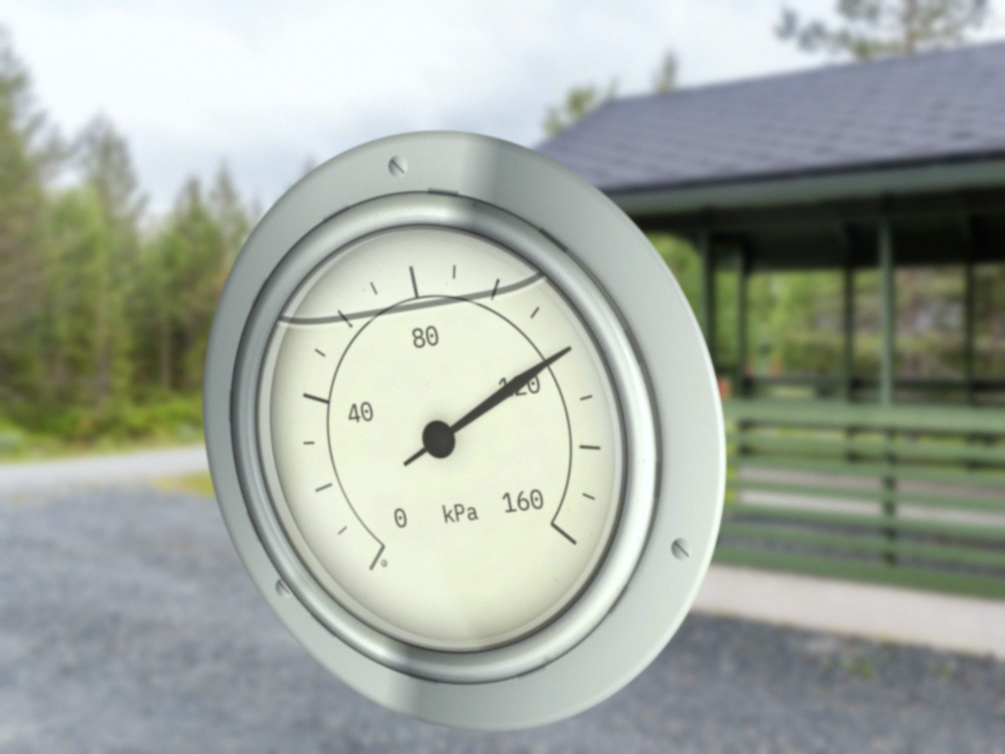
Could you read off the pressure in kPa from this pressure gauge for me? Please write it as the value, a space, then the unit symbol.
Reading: 120 kPa
